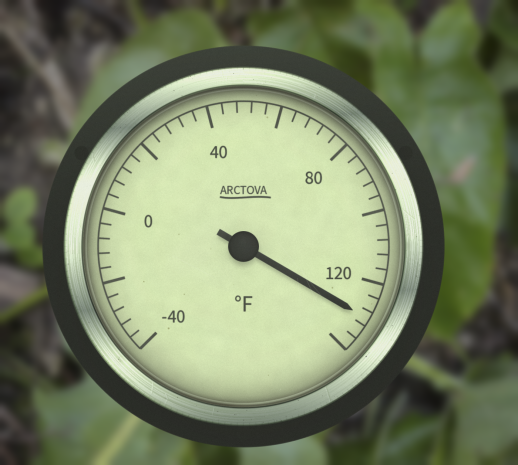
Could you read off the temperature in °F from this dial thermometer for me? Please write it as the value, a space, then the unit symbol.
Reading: 130 °F
